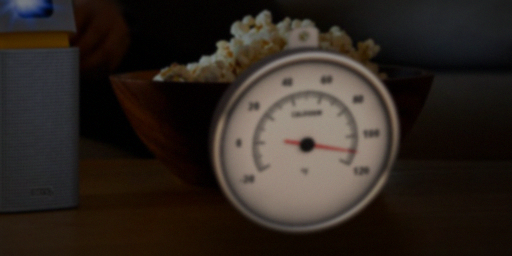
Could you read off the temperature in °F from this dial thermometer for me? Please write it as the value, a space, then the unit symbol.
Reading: 110 °F
